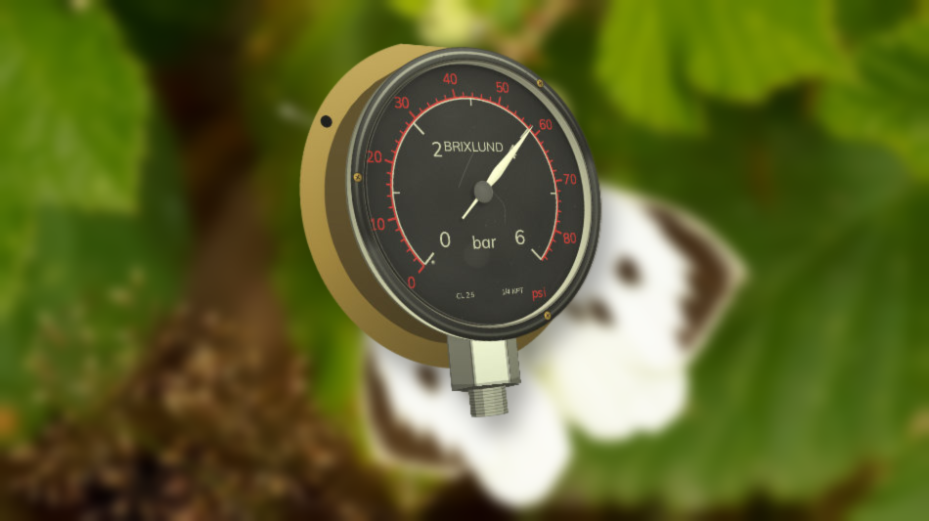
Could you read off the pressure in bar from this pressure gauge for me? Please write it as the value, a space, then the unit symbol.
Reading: 4 bar
